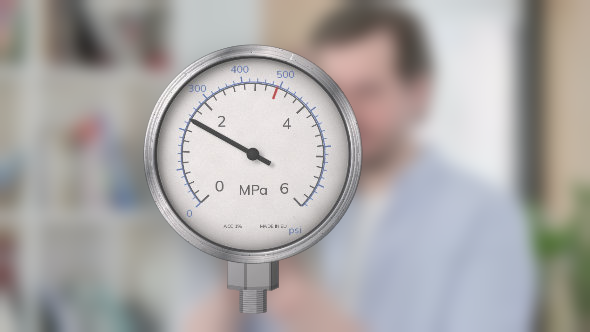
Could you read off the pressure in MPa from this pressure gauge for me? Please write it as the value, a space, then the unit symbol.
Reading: 1.6 MPa
